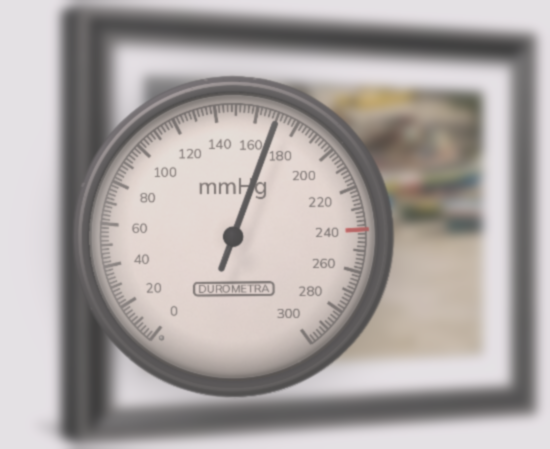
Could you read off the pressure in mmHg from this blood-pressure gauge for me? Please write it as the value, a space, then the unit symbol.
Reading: 170 mmHg
